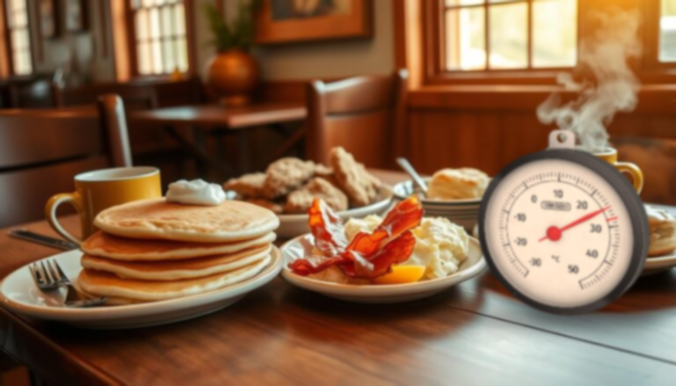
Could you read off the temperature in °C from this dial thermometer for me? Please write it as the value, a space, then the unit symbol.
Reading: 25 °C
